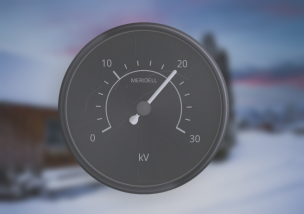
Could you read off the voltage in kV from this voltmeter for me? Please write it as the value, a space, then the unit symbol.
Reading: 20 kV
